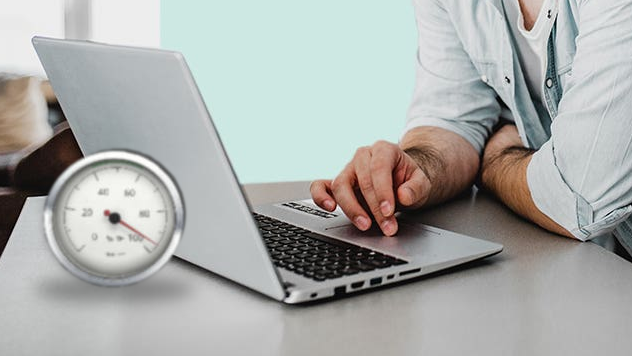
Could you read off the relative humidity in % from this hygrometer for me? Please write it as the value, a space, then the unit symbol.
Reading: 95 %
